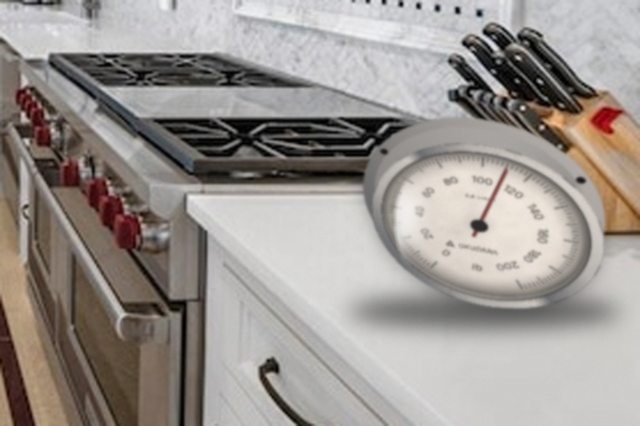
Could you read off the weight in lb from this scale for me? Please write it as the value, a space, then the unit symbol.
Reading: 110 lb
